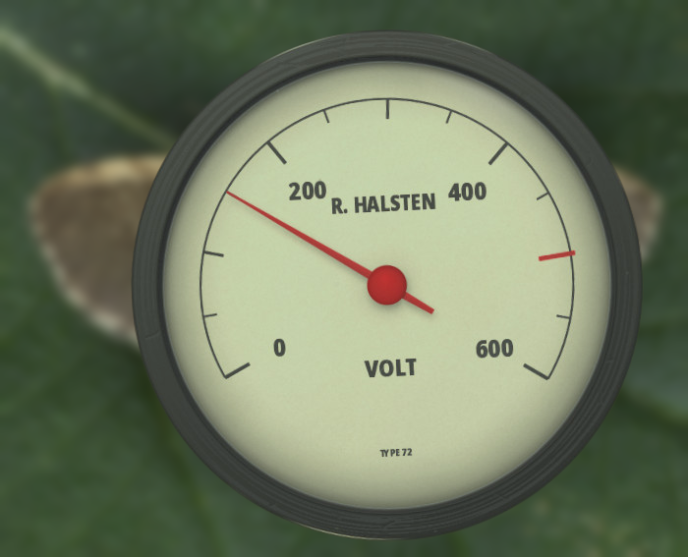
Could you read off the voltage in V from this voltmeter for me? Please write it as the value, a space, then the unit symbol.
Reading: 150 V
